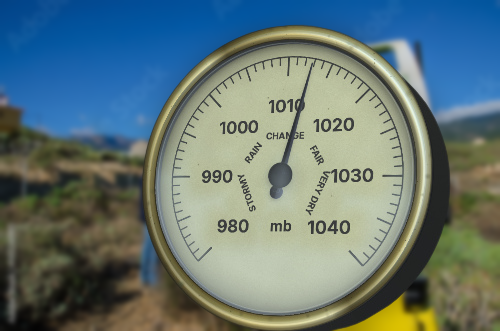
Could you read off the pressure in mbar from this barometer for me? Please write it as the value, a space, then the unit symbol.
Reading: 1013 mbar
